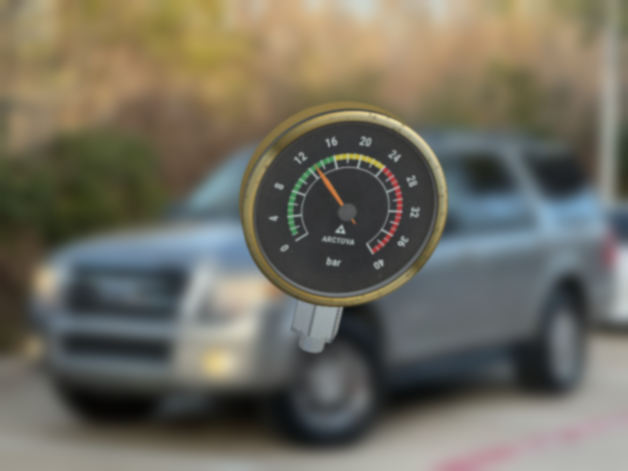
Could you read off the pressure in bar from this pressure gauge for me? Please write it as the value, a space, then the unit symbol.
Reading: 13 bar
